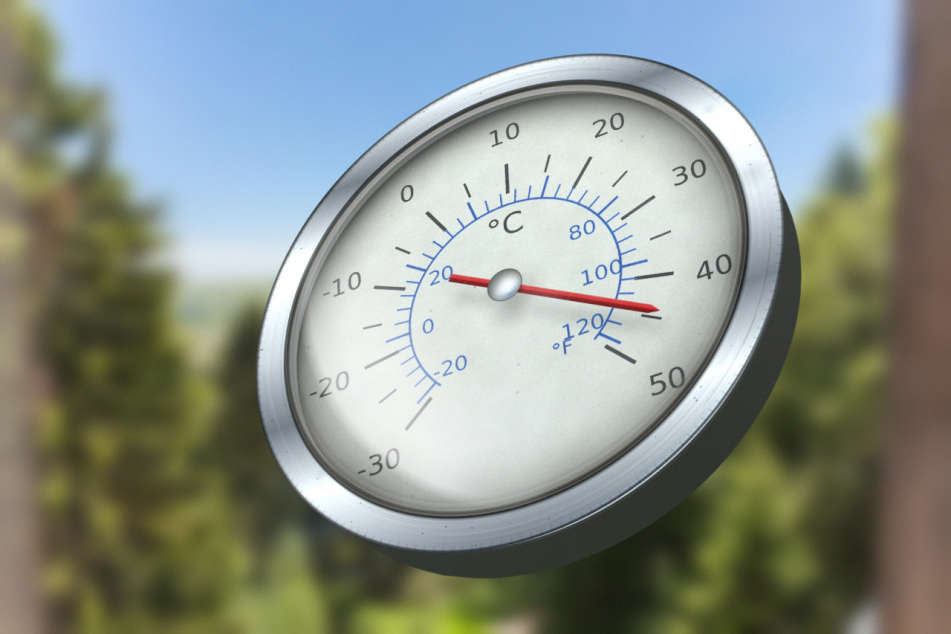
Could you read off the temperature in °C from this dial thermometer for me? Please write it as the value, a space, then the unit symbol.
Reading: 45 °C
